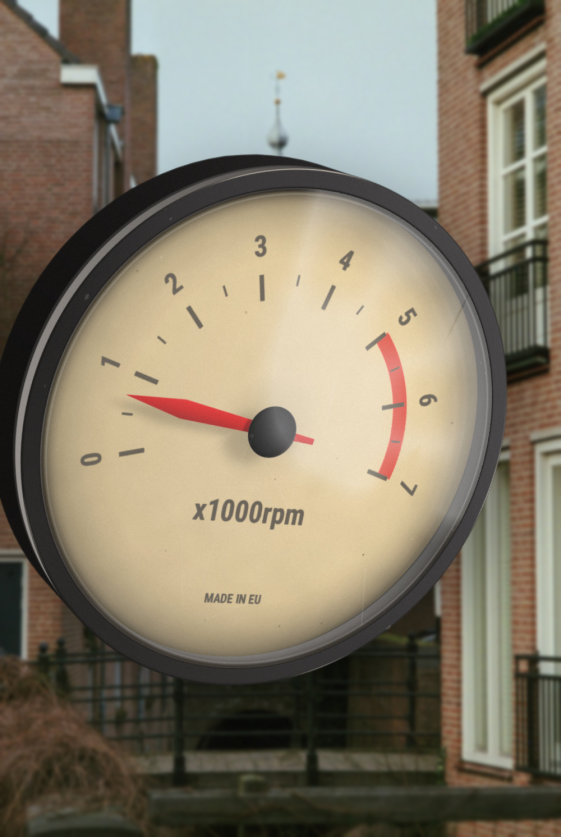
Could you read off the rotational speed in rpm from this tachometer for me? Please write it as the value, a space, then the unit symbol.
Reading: 750 rpm
